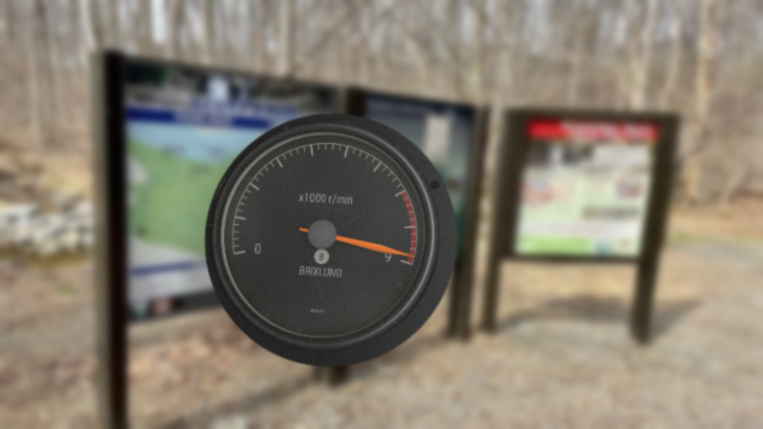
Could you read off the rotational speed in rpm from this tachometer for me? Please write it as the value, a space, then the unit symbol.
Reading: 8800 rpm
